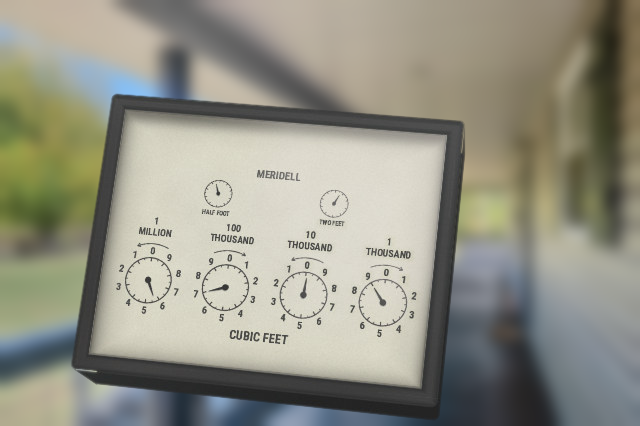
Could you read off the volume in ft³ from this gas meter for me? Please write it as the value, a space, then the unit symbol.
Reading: 569900 ft³
